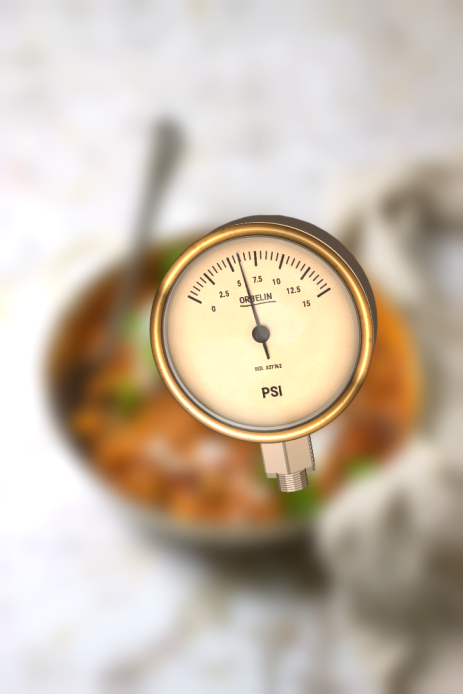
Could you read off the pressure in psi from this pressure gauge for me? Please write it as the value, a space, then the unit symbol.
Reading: 6 psi
